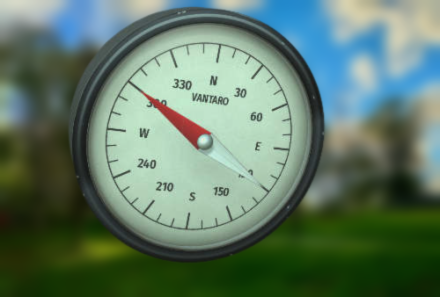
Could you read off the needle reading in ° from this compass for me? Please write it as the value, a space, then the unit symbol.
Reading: 300 °
